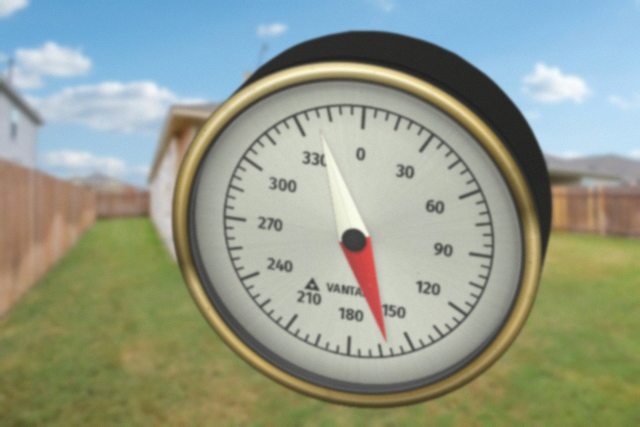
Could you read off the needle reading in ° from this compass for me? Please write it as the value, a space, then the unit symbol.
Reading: 160 °
